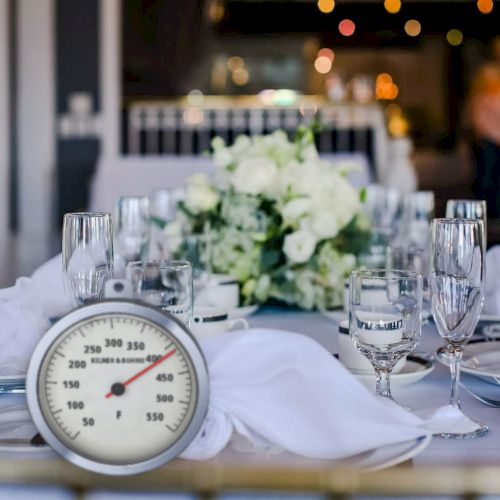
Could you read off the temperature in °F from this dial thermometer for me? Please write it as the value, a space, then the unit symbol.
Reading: 410 °F
